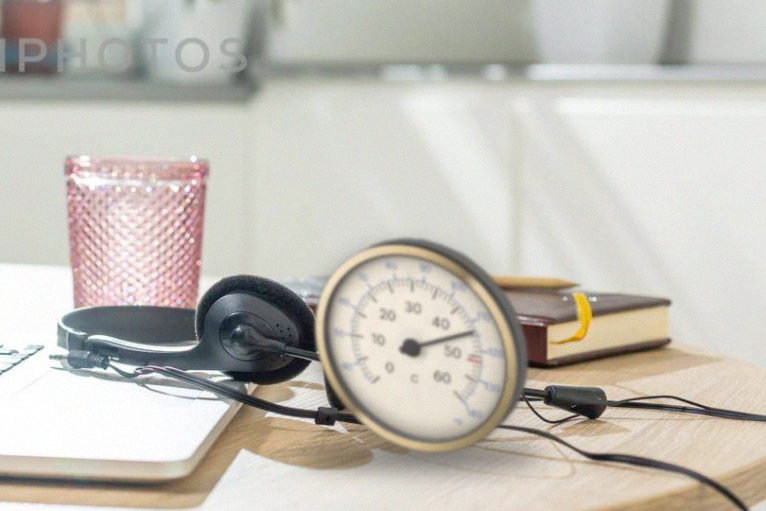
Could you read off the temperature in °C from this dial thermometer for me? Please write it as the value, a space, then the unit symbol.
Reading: 45 °C
